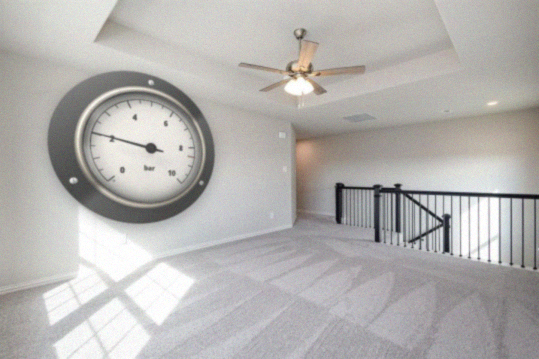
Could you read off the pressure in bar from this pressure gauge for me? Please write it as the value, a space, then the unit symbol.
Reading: 2 bar
